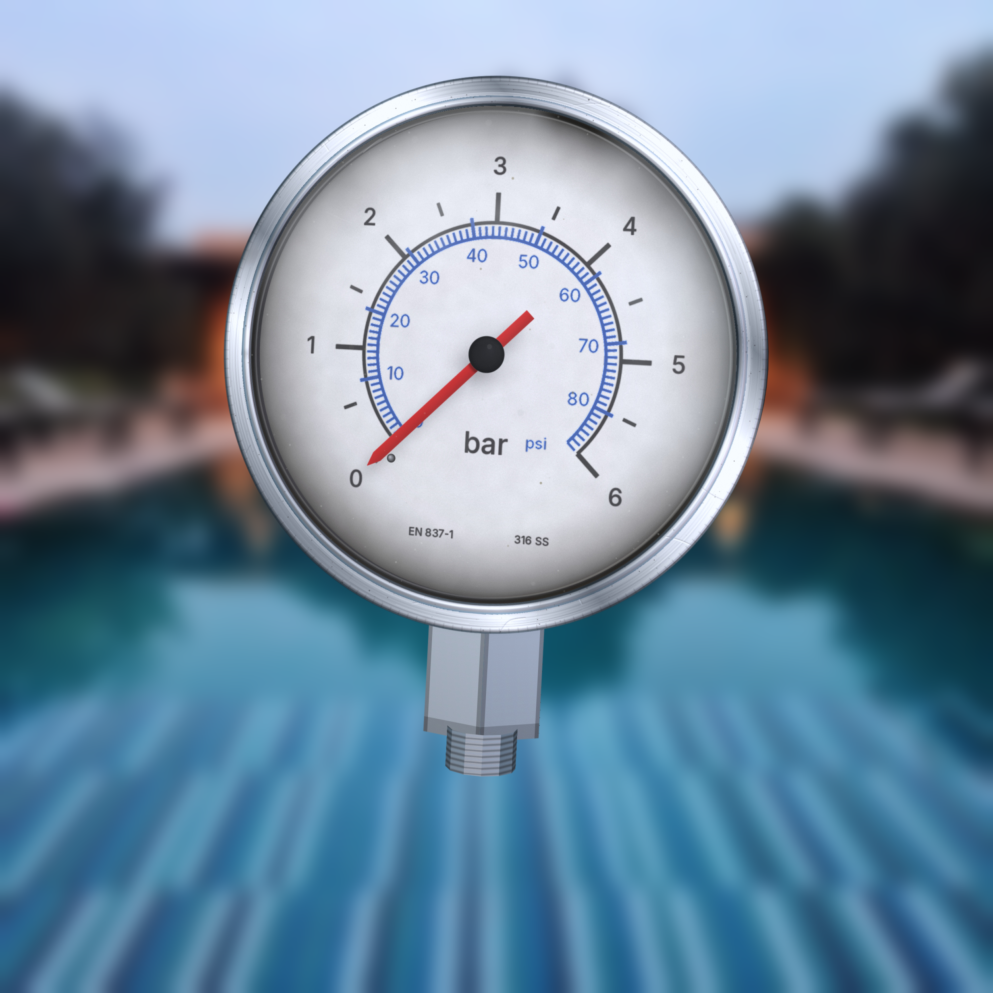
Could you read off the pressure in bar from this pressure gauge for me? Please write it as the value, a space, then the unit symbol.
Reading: 0 bar
